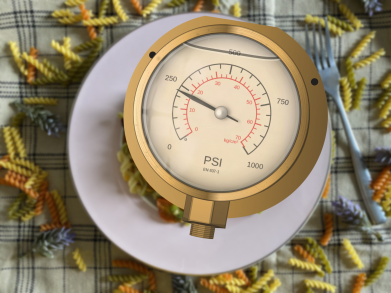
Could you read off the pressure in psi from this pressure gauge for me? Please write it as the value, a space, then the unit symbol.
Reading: 225 psi
